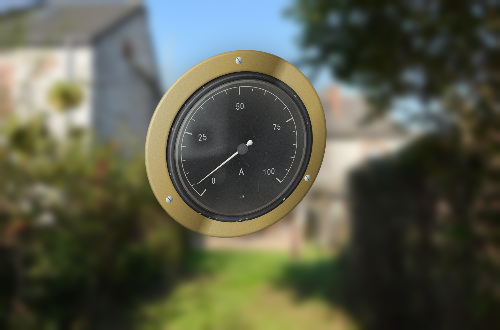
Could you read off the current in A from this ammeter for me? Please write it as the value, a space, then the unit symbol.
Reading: 5 A
